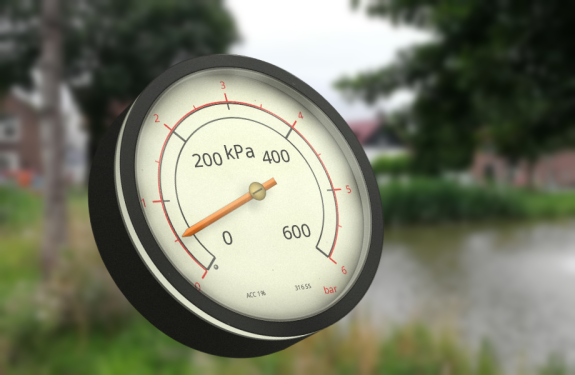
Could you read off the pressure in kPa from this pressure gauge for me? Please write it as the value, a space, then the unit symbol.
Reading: 50 kPa
